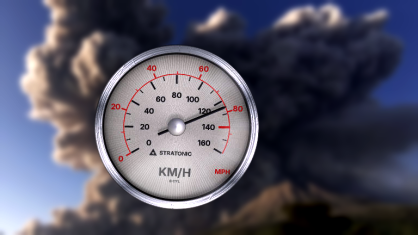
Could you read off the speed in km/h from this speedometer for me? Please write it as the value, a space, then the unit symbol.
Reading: 125 km/h
